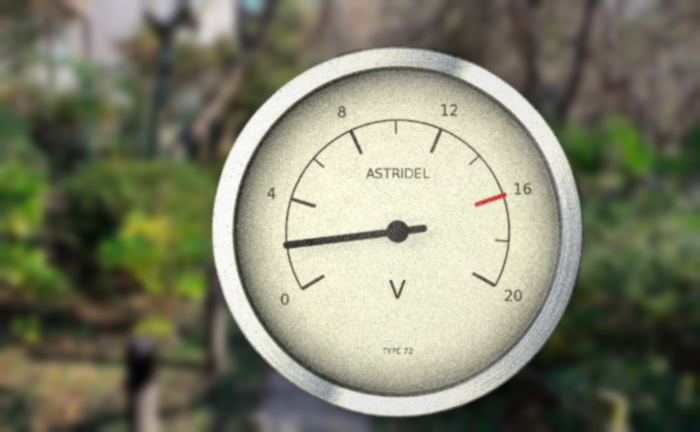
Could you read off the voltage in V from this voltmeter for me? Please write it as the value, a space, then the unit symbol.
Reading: 2 V
